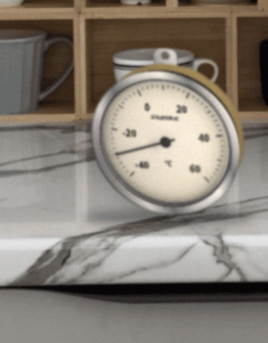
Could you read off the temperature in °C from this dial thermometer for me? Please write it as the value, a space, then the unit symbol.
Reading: -30 °C
